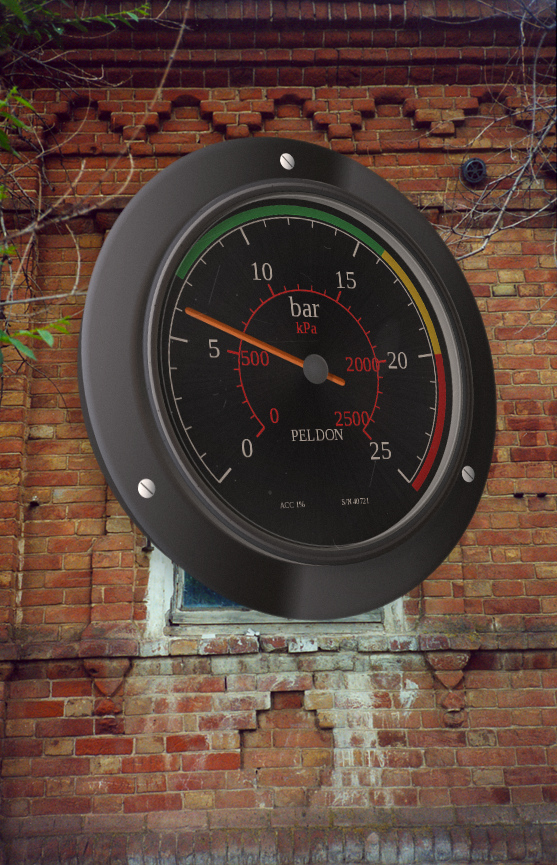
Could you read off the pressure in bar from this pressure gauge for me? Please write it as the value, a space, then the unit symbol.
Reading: 6 bar
